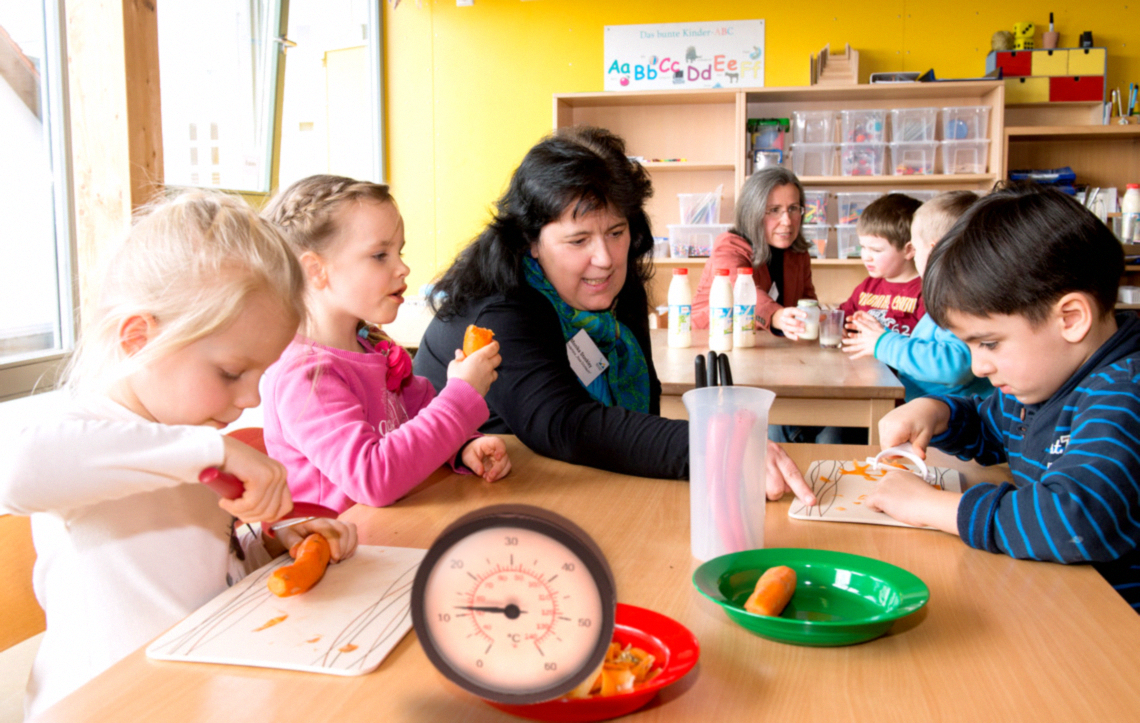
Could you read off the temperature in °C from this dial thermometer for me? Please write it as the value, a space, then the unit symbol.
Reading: 12.5 °C
